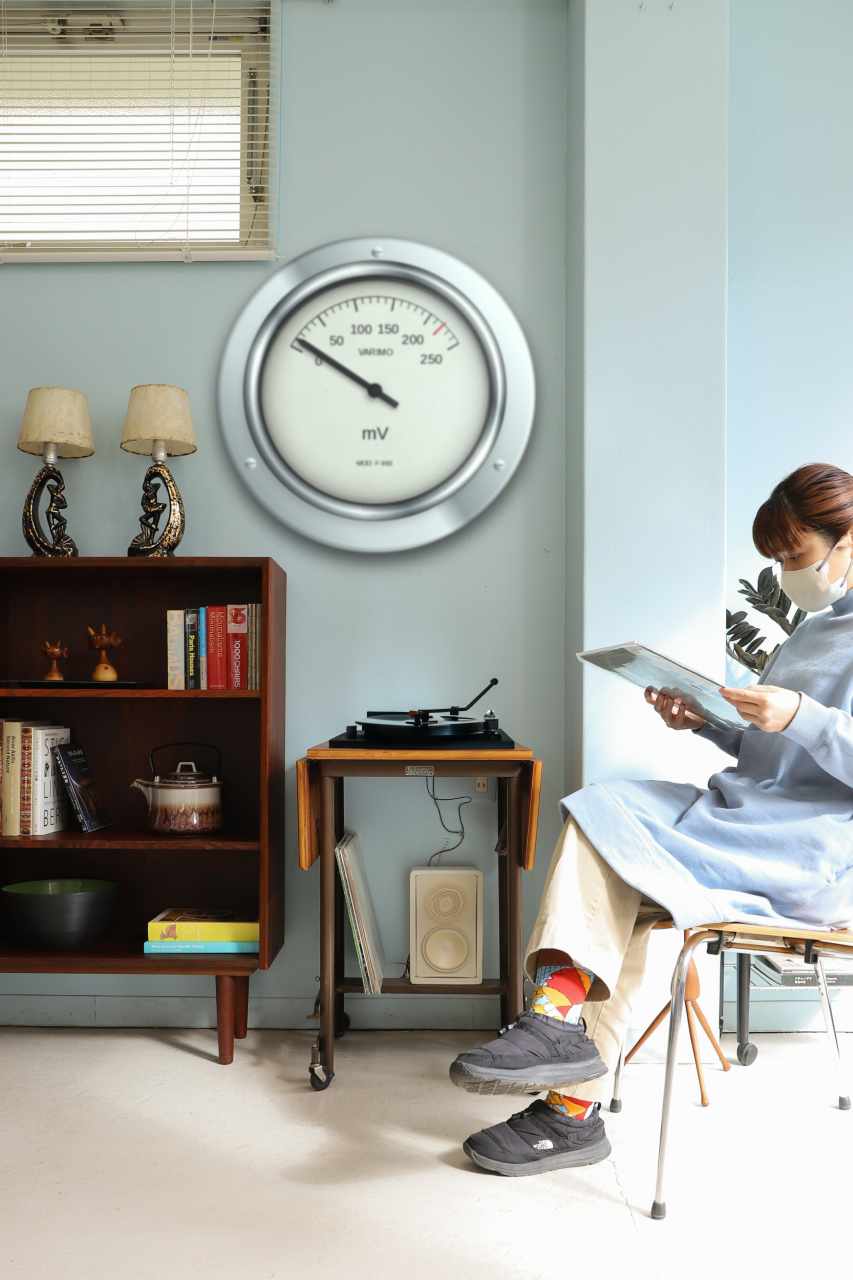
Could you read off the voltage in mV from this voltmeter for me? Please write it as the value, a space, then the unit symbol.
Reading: 10 mV
